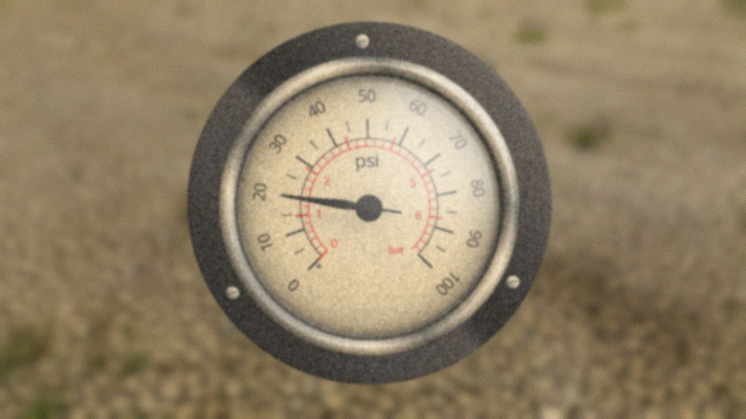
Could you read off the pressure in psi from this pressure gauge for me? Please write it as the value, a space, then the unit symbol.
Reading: 20 psi
